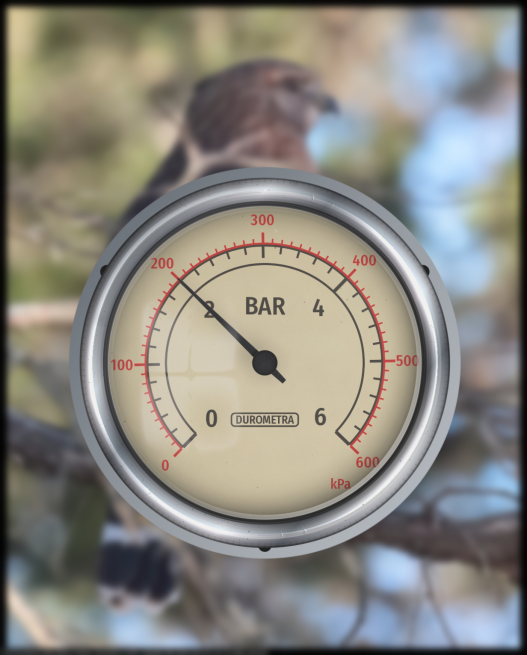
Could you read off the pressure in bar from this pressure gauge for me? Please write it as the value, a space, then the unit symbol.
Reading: 2 bar
